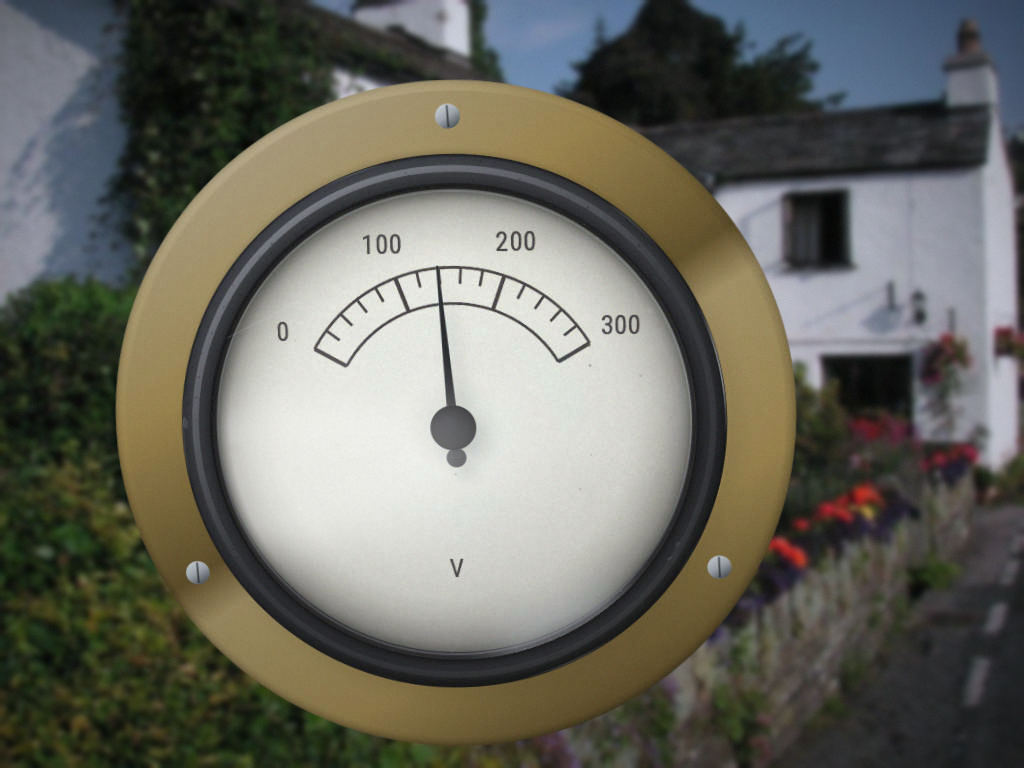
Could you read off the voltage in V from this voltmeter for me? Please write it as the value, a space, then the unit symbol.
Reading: 140 V
